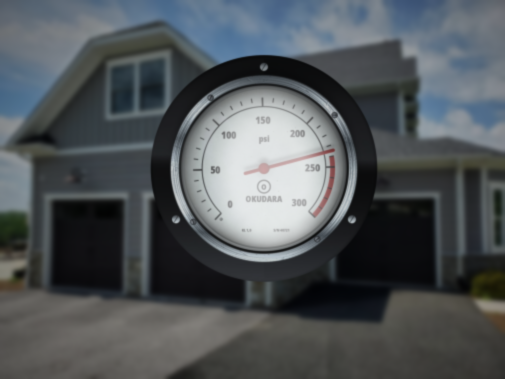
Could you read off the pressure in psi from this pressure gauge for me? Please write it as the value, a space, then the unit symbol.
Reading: 235 psi
